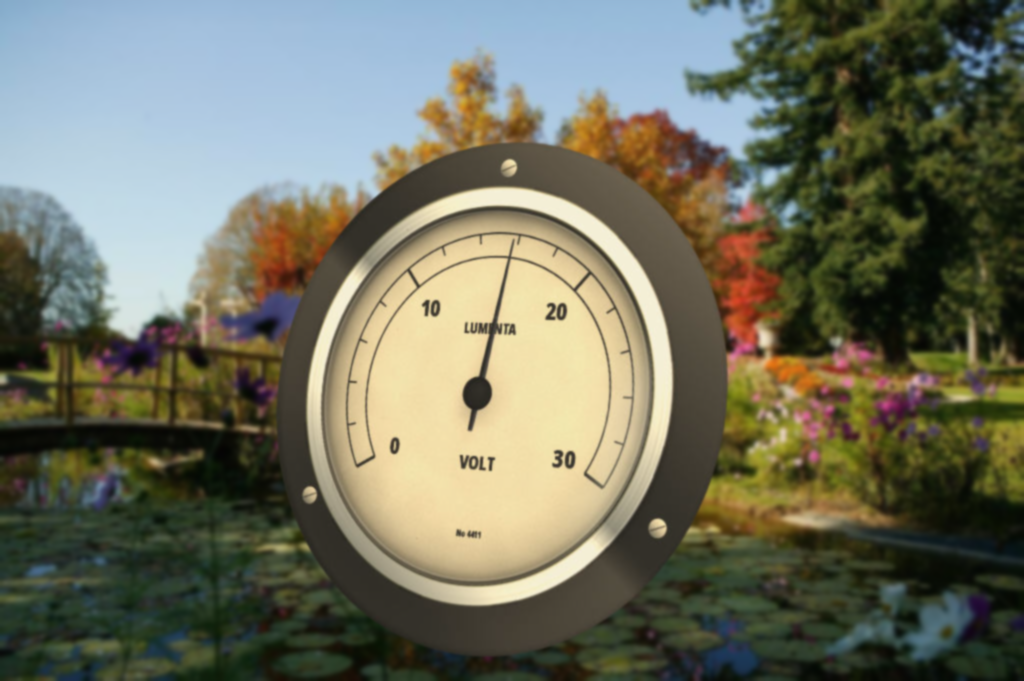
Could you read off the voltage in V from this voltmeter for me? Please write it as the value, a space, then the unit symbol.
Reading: 16 V
